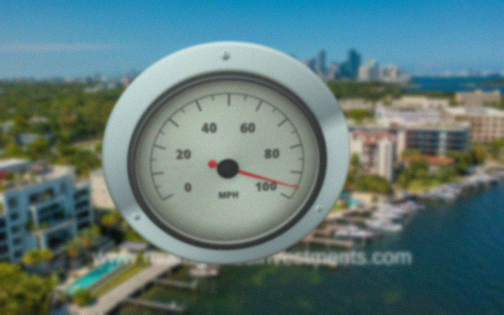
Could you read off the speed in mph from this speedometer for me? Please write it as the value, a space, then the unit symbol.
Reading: 95 mph
